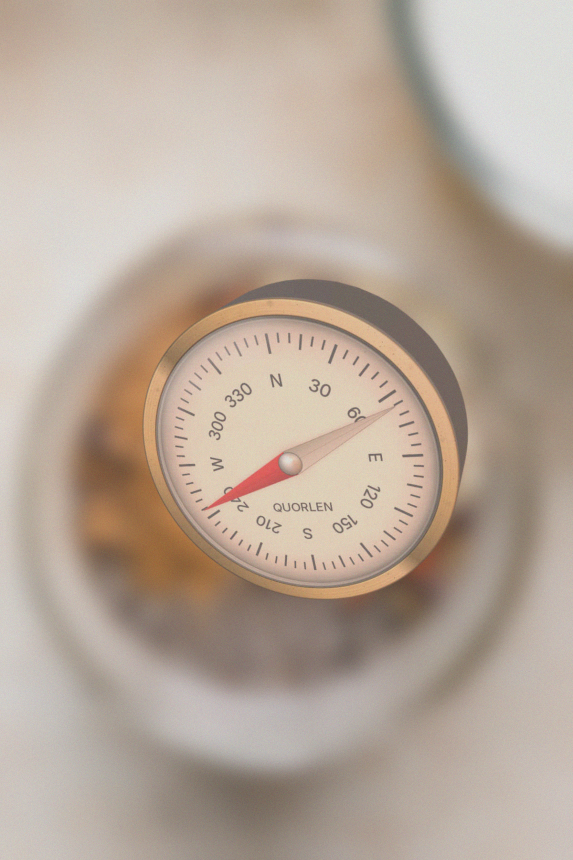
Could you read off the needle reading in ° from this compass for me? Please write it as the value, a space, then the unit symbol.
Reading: 245 °
